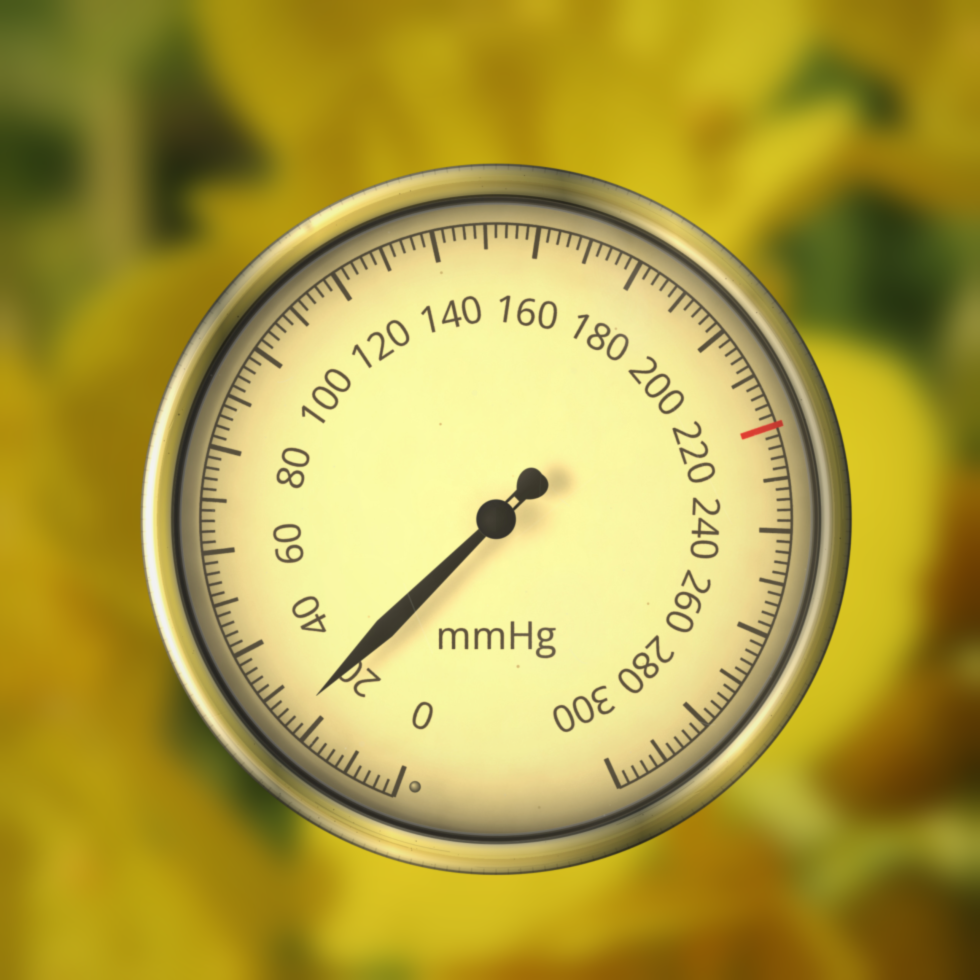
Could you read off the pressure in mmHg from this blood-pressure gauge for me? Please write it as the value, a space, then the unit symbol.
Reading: 24 mmHg
